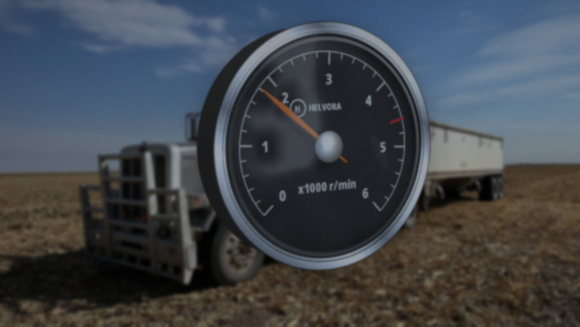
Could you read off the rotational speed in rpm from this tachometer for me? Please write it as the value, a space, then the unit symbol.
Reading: 1800 rpm
